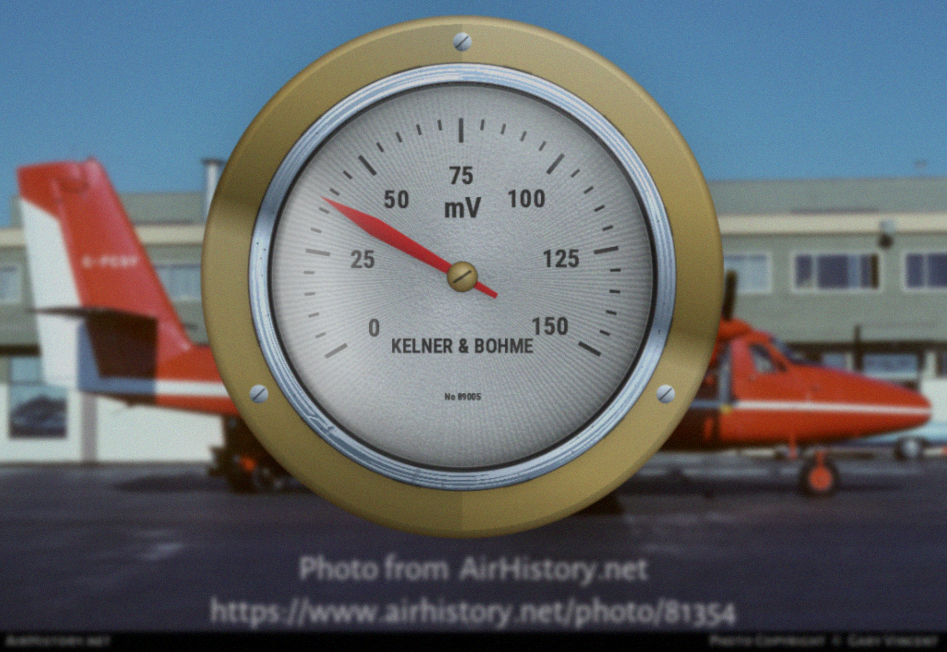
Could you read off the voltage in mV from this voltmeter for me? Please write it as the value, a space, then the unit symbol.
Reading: 37.5 mV
